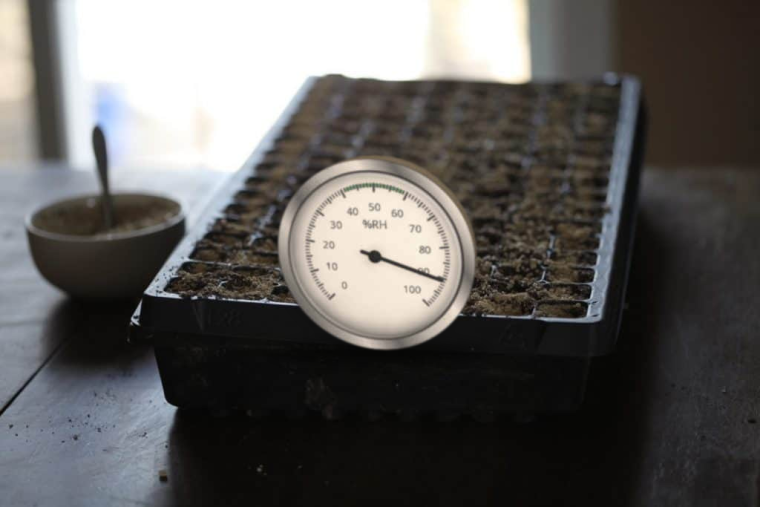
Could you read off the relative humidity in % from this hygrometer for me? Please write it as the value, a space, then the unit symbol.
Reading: 90 %
